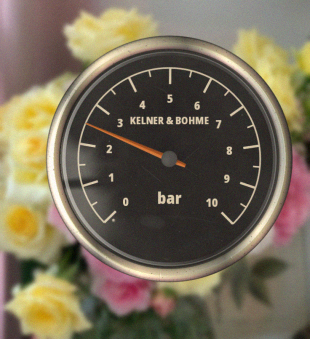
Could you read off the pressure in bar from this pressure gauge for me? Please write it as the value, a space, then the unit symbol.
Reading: 2.5 bar
